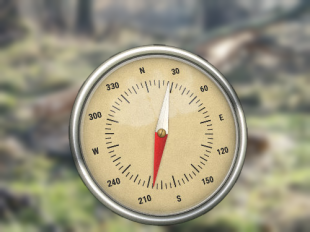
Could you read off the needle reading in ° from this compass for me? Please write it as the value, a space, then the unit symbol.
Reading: 205 °
